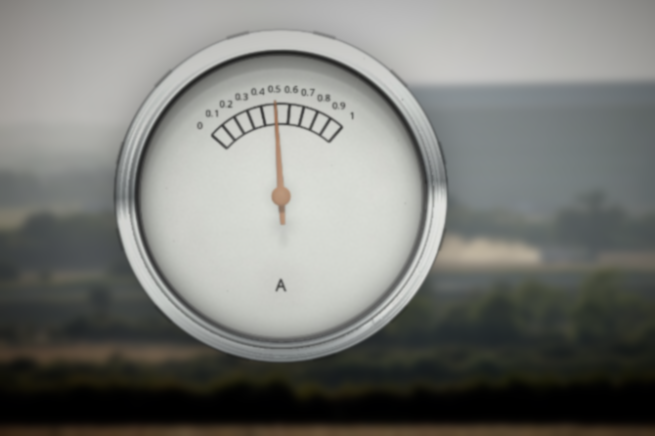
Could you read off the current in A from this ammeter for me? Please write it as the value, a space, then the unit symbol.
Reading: 0.5 A
